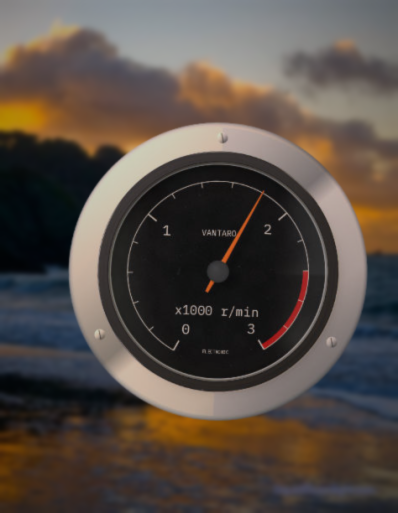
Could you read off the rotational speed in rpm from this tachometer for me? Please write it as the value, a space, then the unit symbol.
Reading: 1800 rpm
